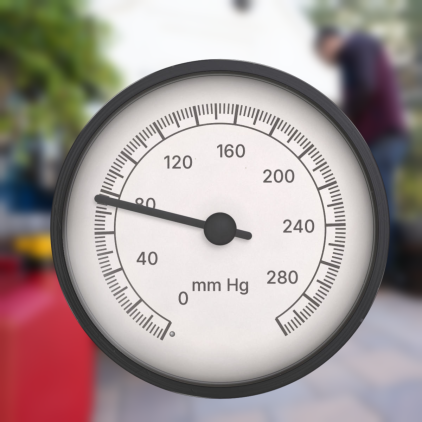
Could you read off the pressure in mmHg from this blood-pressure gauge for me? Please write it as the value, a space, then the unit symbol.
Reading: 76 mmHg
